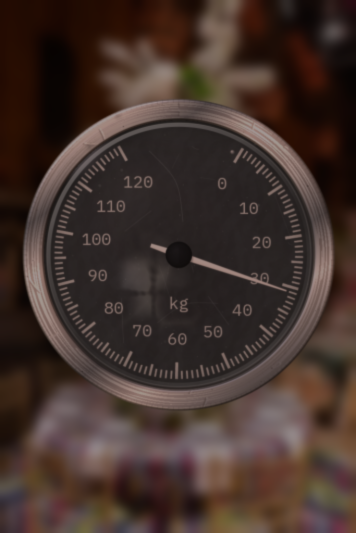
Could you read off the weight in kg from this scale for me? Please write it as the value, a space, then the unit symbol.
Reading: 31 kg
